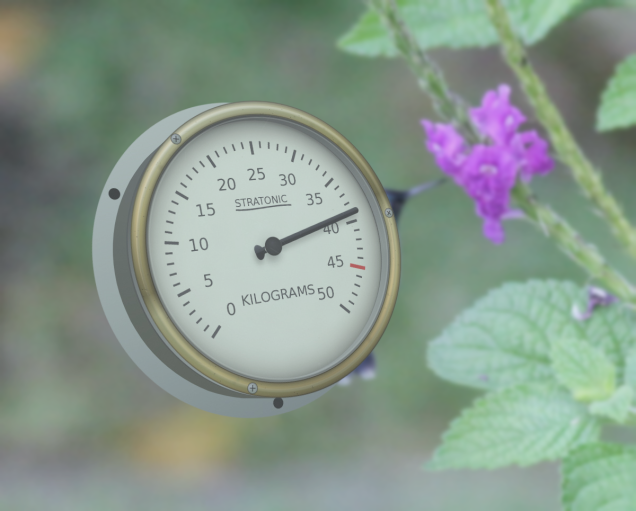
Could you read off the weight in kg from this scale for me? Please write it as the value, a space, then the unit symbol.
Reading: 39 kg
